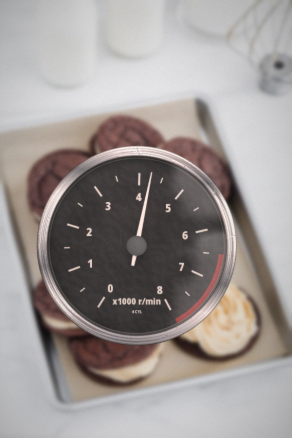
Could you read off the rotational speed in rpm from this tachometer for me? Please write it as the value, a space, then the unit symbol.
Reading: 4250 rpm
